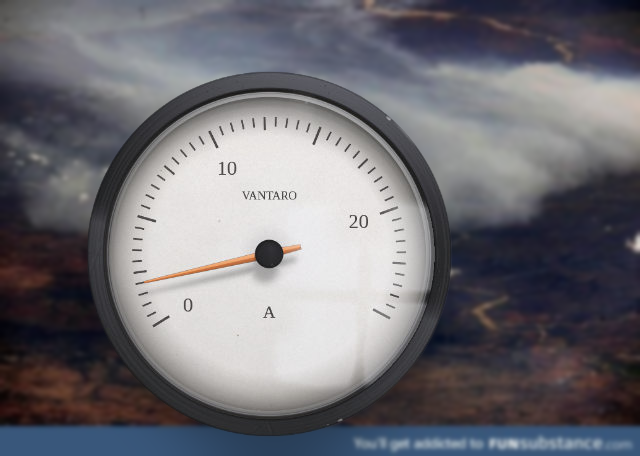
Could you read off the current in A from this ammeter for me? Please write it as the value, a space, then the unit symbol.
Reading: 2 A
